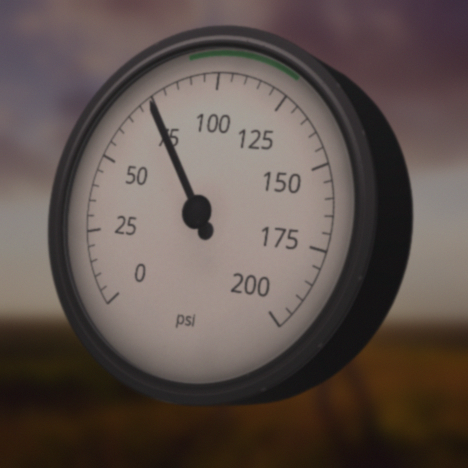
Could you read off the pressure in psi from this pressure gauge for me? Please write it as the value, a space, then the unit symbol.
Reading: 75 psi
